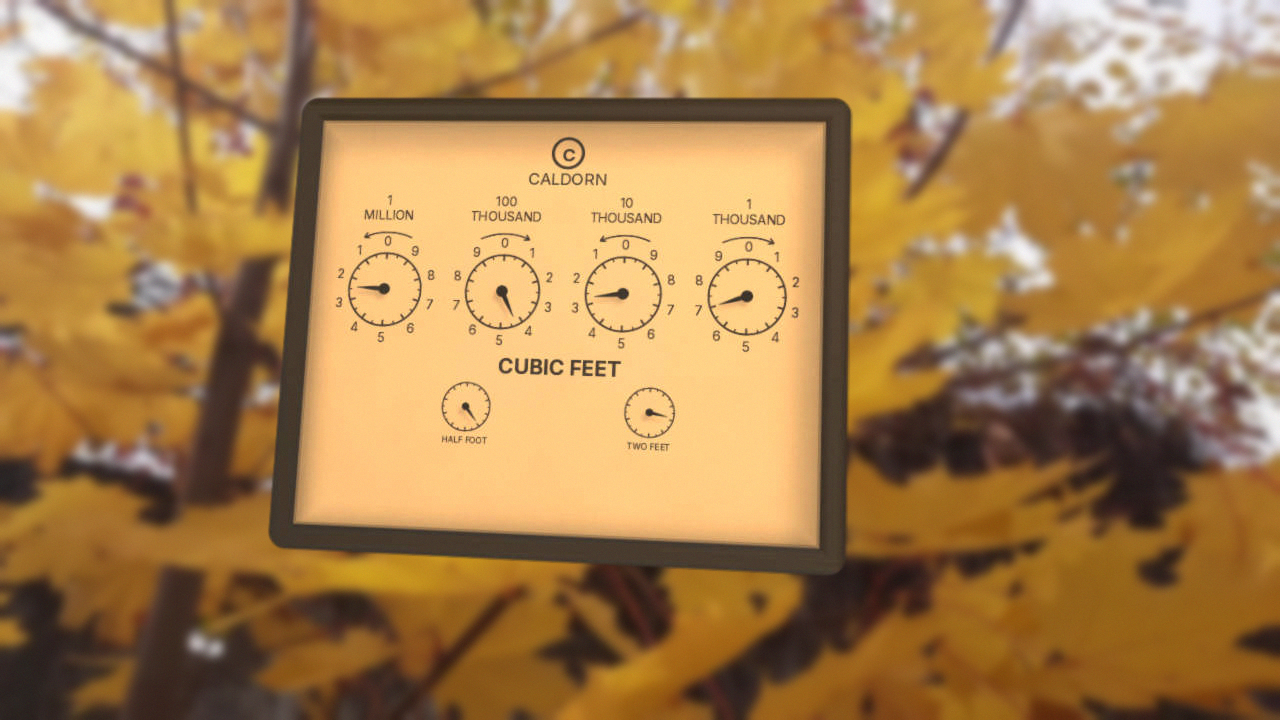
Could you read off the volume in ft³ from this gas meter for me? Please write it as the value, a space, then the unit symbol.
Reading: 242700 ft³
